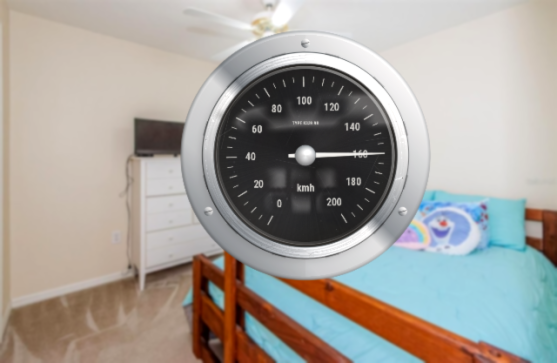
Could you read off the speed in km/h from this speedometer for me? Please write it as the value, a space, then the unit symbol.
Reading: 160 km/h
